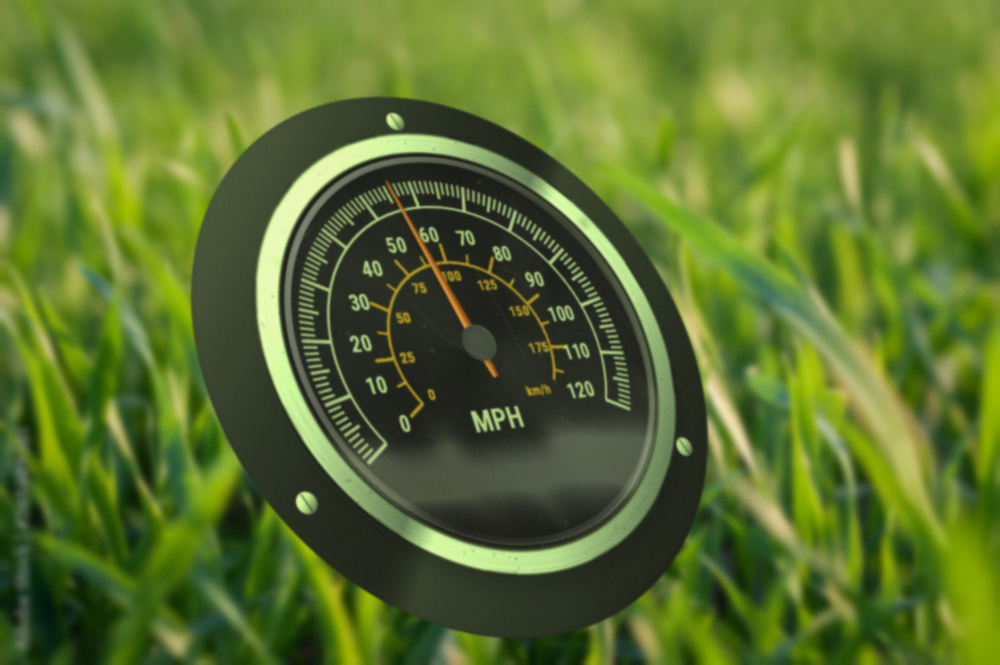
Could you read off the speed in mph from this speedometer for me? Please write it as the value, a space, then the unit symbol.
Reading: 55 mph
